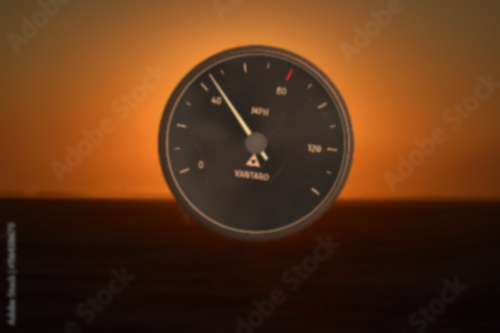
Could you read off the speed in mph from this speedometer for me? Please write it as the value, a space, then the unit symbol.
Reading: 45 mph
